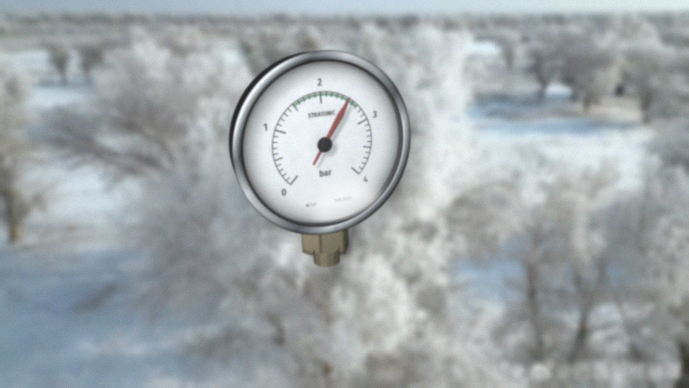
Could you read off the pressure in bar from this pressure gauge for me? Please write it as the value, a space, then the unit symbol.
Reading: 2.5 bar
